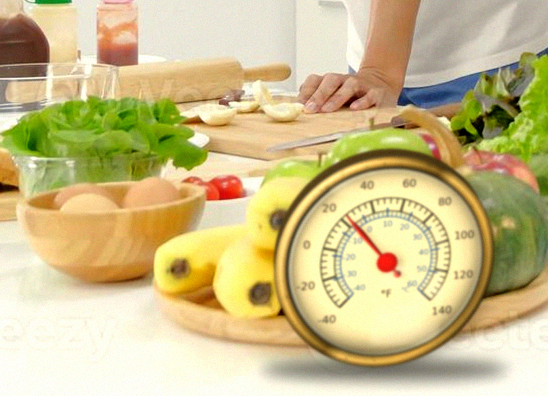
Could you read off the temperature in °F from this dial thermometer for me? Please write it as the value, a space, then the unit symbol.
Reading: 24 °F
